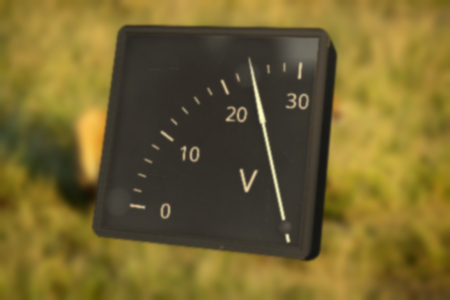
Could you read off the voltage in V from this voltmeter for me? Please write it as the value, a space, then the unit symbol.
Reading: 24 V
